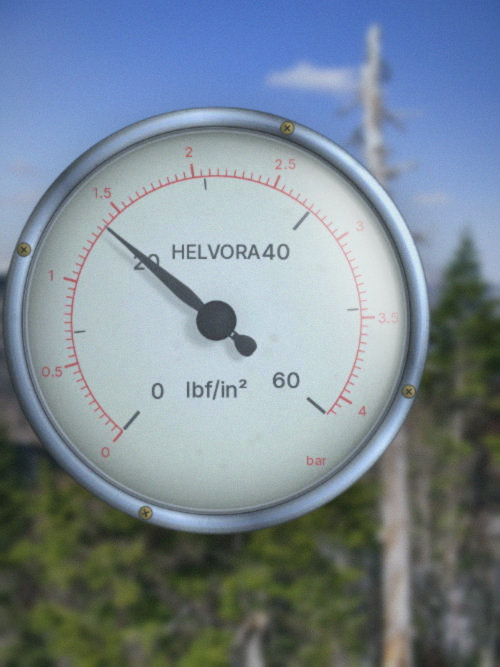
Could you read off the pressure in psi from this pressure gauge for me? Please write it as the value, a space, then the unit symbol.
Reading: 20 psi
